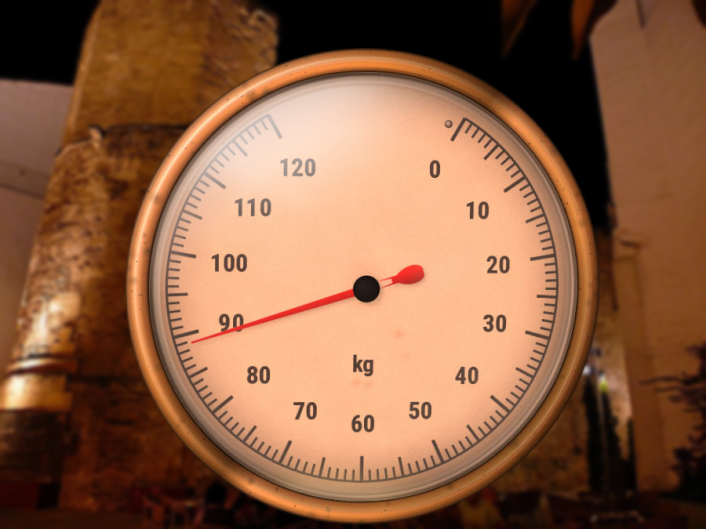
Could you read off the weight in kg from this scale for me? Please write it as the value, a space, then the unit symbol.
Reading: 89 kg
